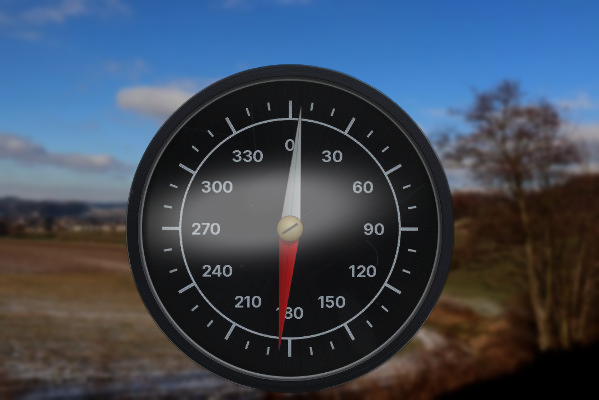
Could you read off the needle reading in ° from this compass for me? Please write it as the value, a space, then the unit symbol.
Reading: 185 °
